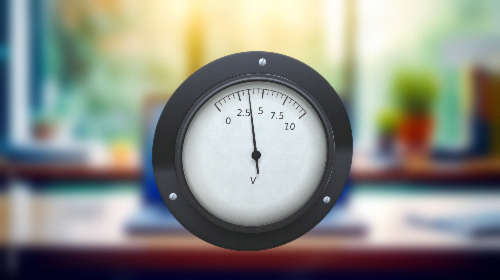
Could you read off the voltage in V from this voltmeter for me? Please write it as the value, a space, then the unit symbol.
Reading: 3.5 V
